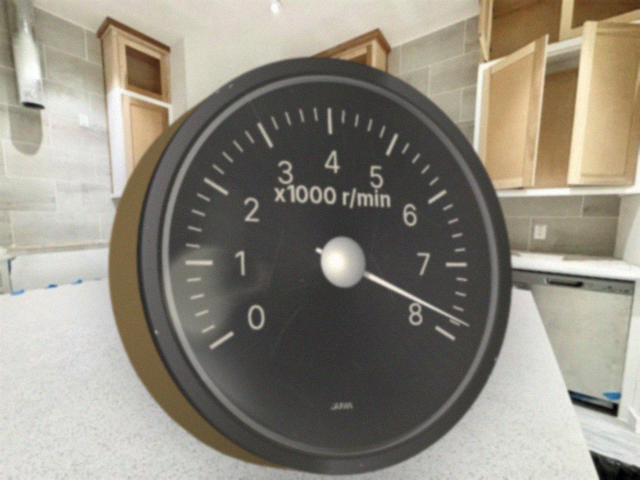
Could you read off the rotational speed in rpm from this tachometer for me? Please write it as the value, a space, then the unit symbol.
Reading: 7800 rpm
